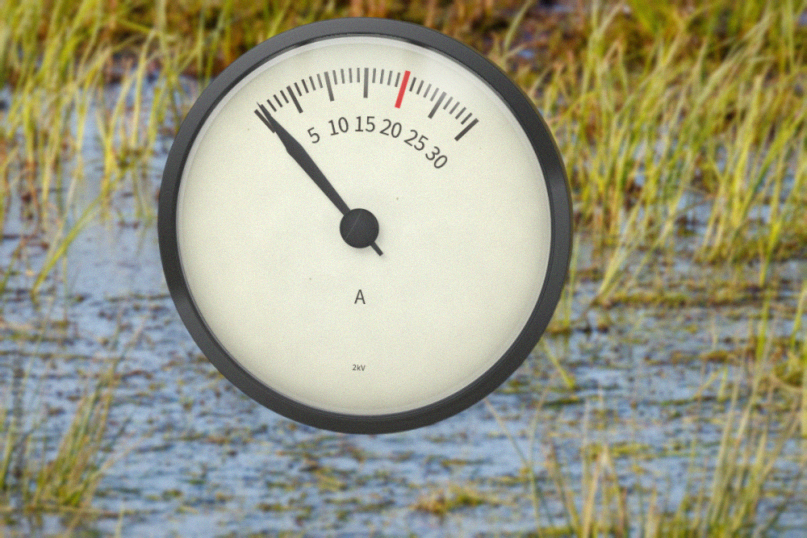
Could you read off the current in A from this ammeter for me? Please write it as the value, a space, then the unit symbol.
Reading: 1 A
